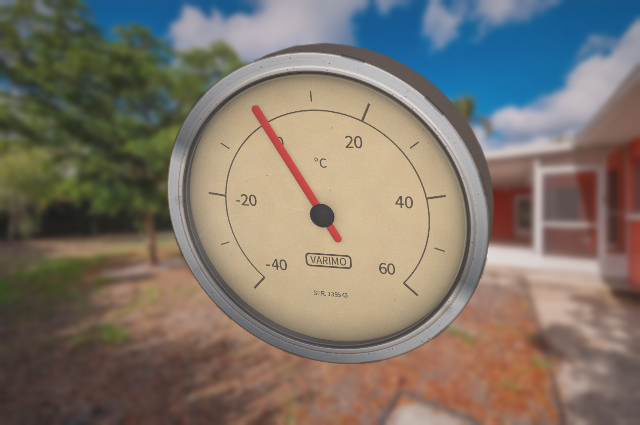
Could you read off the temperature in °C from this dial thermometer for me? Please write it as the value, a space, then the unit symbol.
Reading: 0 °C
